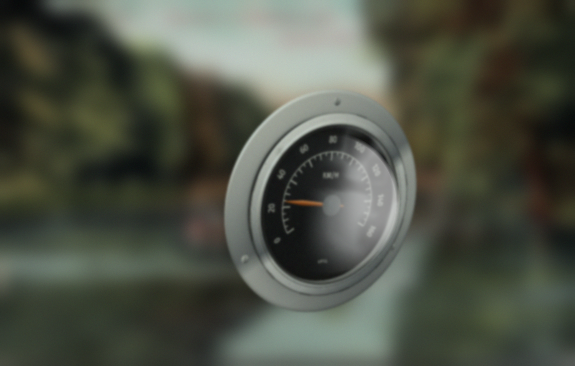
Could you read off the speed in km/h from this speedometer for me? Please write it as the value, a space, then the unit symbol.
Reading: 25 km/h
